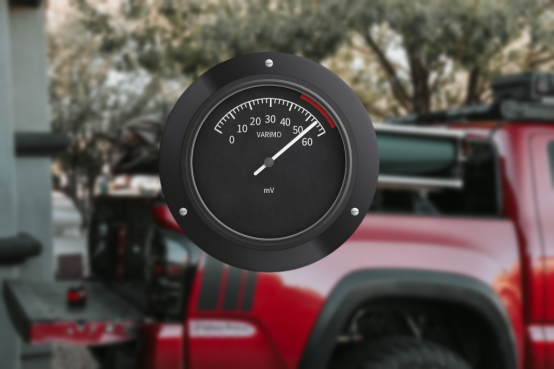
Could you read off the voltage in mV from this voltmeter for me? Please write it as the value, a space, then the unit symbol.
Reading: 54 mV
